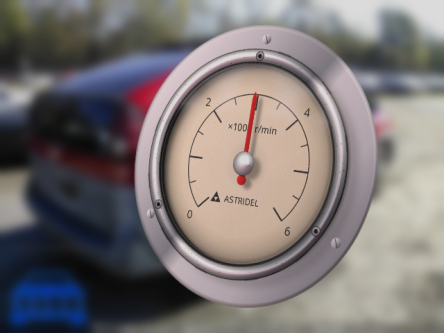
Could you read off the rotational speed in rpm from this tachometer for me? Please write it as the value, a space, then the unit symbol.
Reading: 3000 rpm
